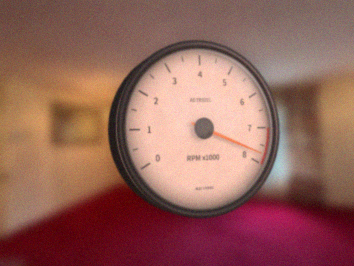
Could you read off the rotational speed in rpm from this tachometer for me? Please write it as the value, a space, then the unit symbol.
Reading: 7750 rpm
